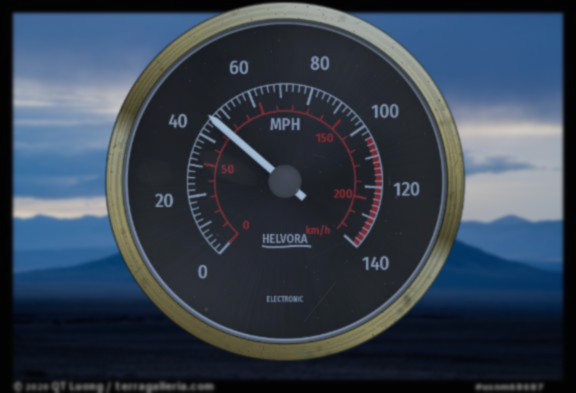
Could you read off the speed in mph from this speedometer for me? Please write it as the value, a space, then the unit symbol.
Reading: 46 mph
